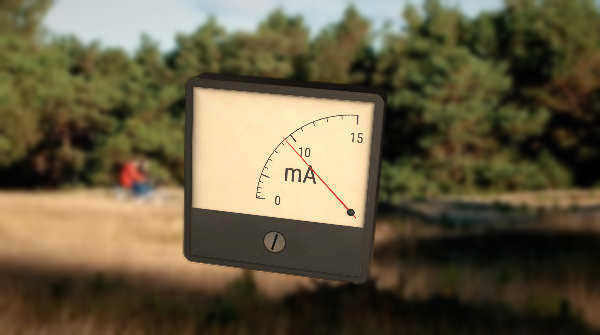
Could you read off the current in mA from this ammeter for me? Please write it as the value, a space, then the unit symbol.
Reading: 9.5 mA
